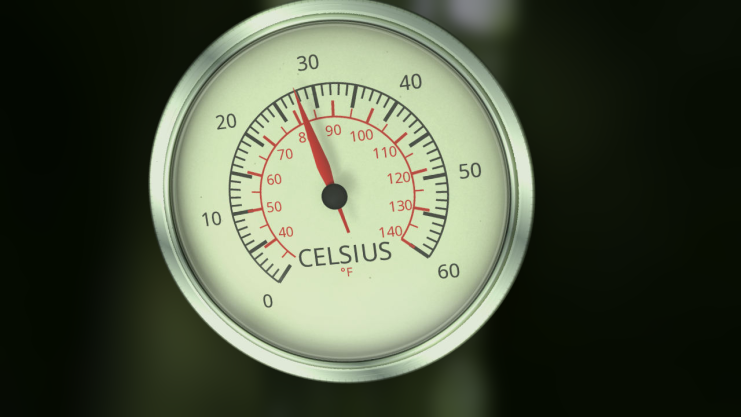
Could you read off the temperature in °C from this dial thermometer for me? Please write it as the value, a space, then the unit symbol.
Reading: 28 °C
